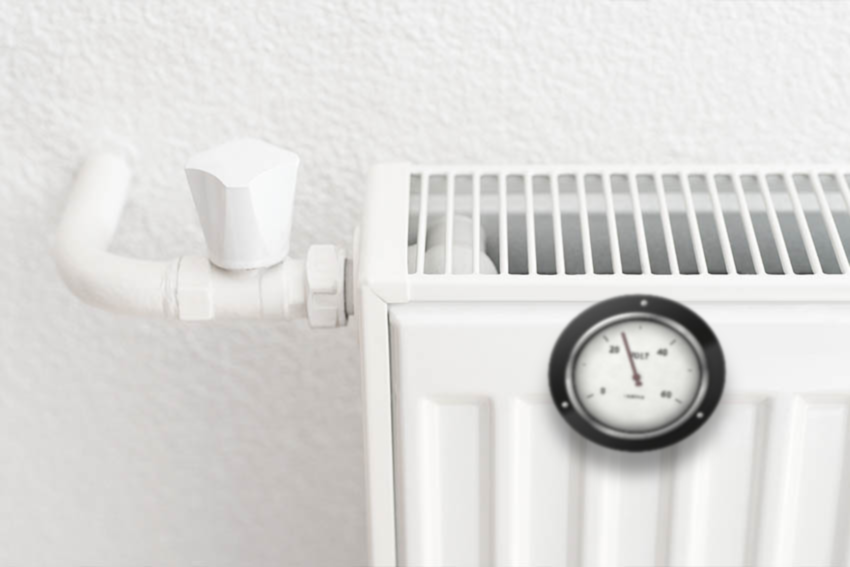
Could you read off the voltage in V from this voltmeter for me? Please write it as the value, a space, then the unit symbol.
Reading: 25 V
